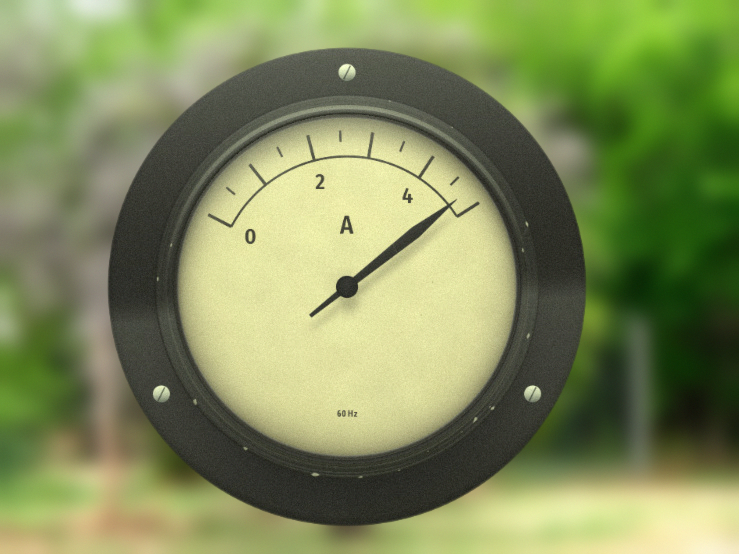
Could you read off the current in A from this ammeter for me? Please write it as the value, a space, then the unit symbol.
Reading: 4.75 A
